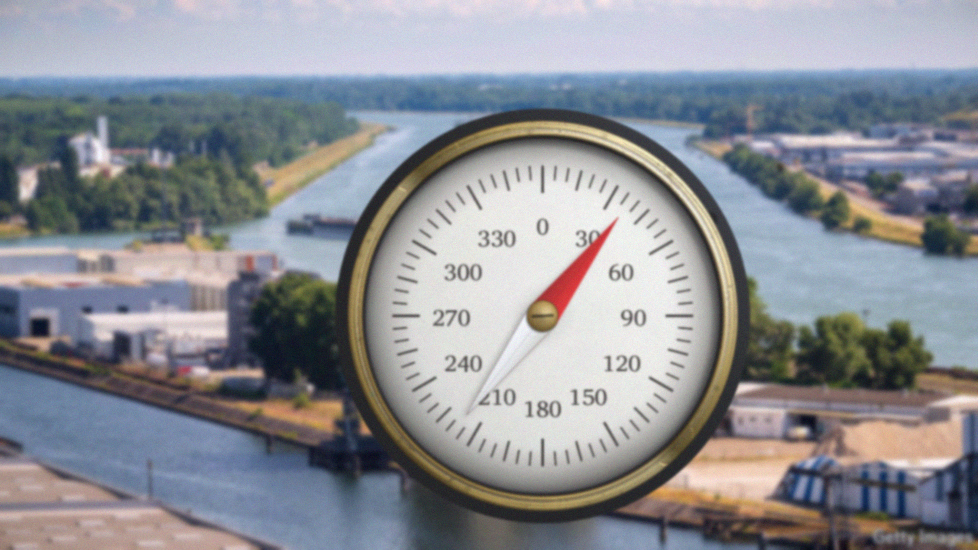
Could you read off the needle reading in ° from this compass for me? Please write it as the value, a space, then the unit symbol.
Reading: 37.5 °
